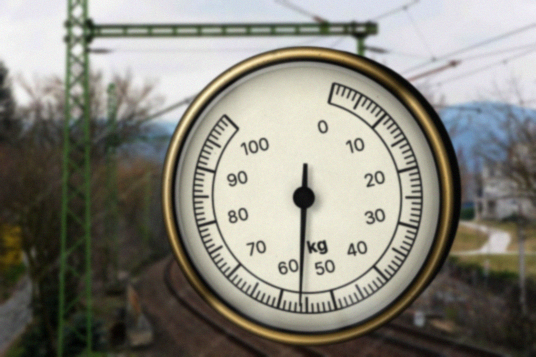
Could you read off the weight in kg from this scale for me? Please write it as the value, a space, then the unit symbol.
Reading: 56 kg
